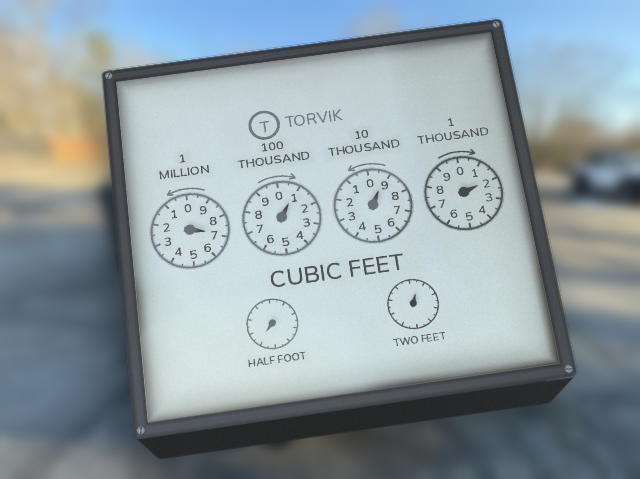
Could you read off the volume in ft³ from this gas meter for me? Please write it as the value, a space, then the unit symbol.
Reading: 709200 ft³
